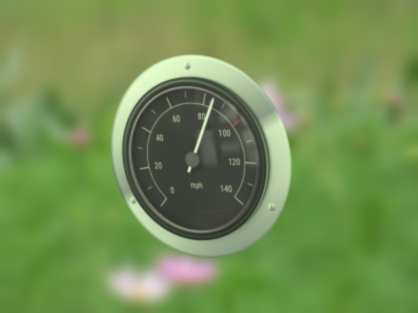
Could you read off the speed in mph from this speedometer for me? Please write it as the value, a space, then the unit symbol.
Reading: 85 mph
